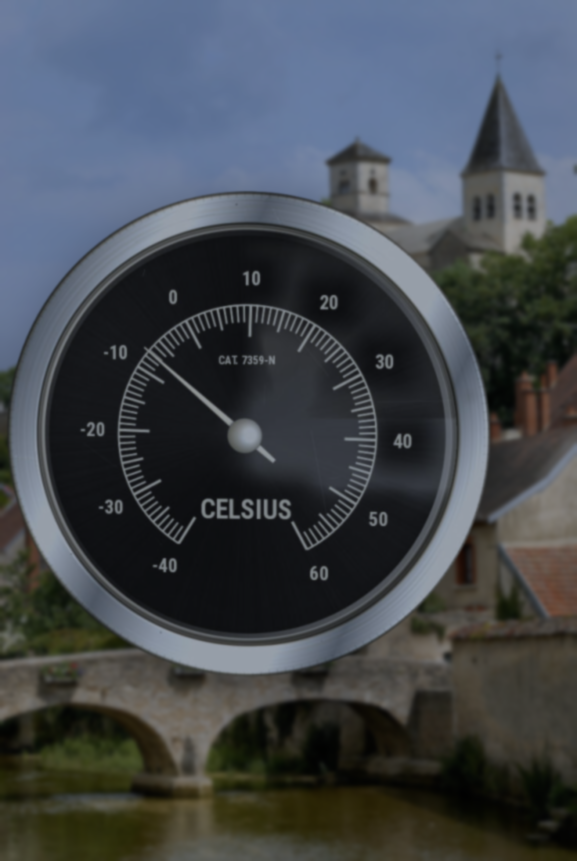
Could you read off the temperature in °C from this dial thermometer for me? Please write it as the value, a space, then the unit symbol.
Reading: -7 °C
